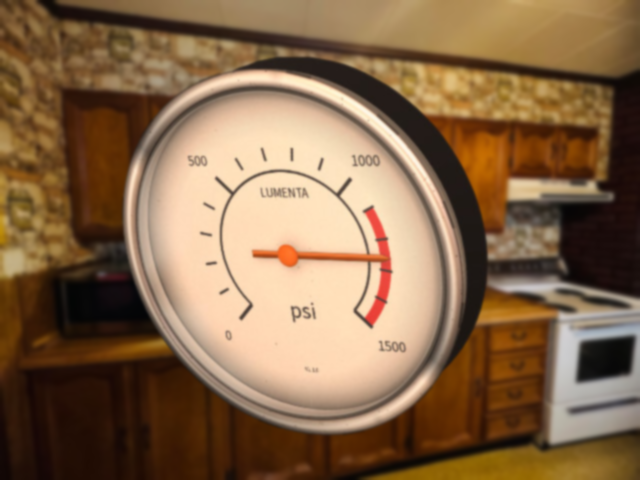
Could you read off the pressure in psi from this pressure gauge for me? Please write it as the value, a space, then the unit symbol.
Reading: 1250 psi
